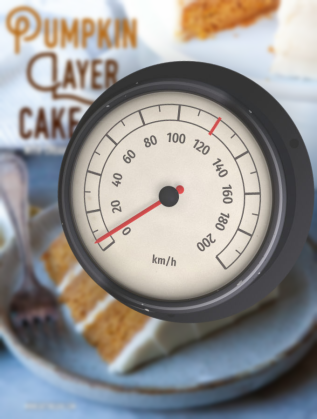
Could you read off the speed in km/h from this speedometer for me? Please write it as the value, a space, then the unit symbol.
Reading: 5 km/h
